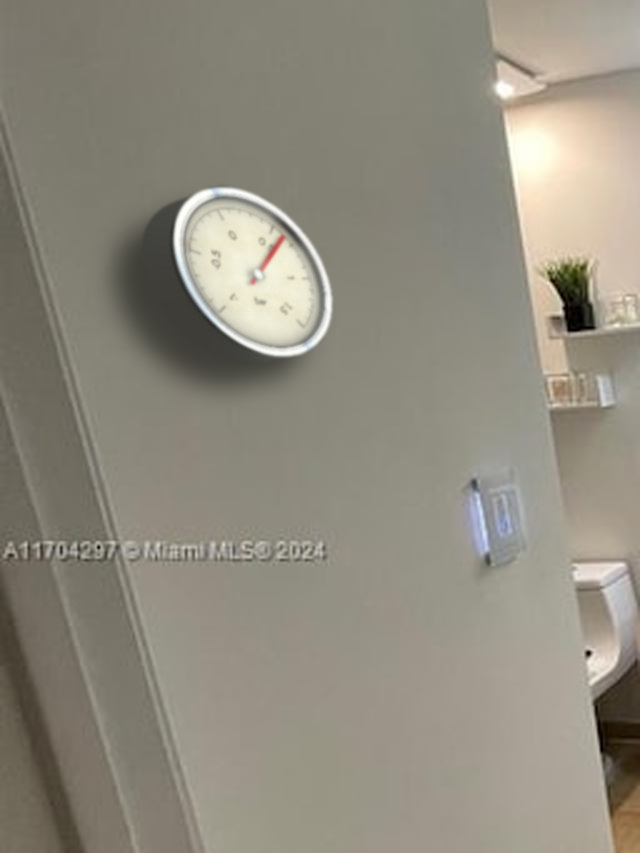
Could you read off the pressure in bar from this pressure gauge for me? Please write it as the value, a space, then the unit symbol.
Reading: 0.6 bar
